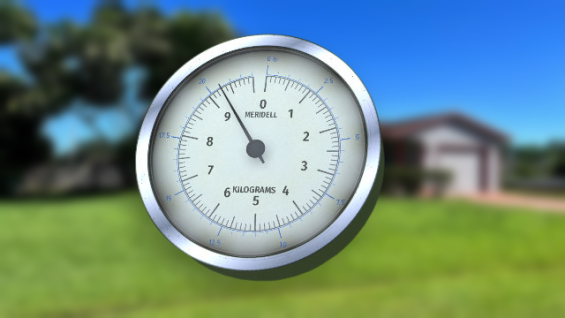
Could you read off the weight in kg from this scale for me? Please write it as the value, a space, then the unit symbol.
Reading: 9.3 kg
